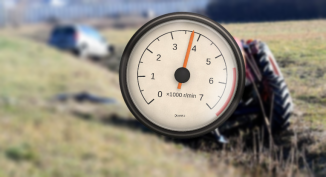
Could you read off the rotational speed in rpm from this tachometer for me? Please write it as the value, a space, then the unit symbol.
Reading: 3750 rpm
